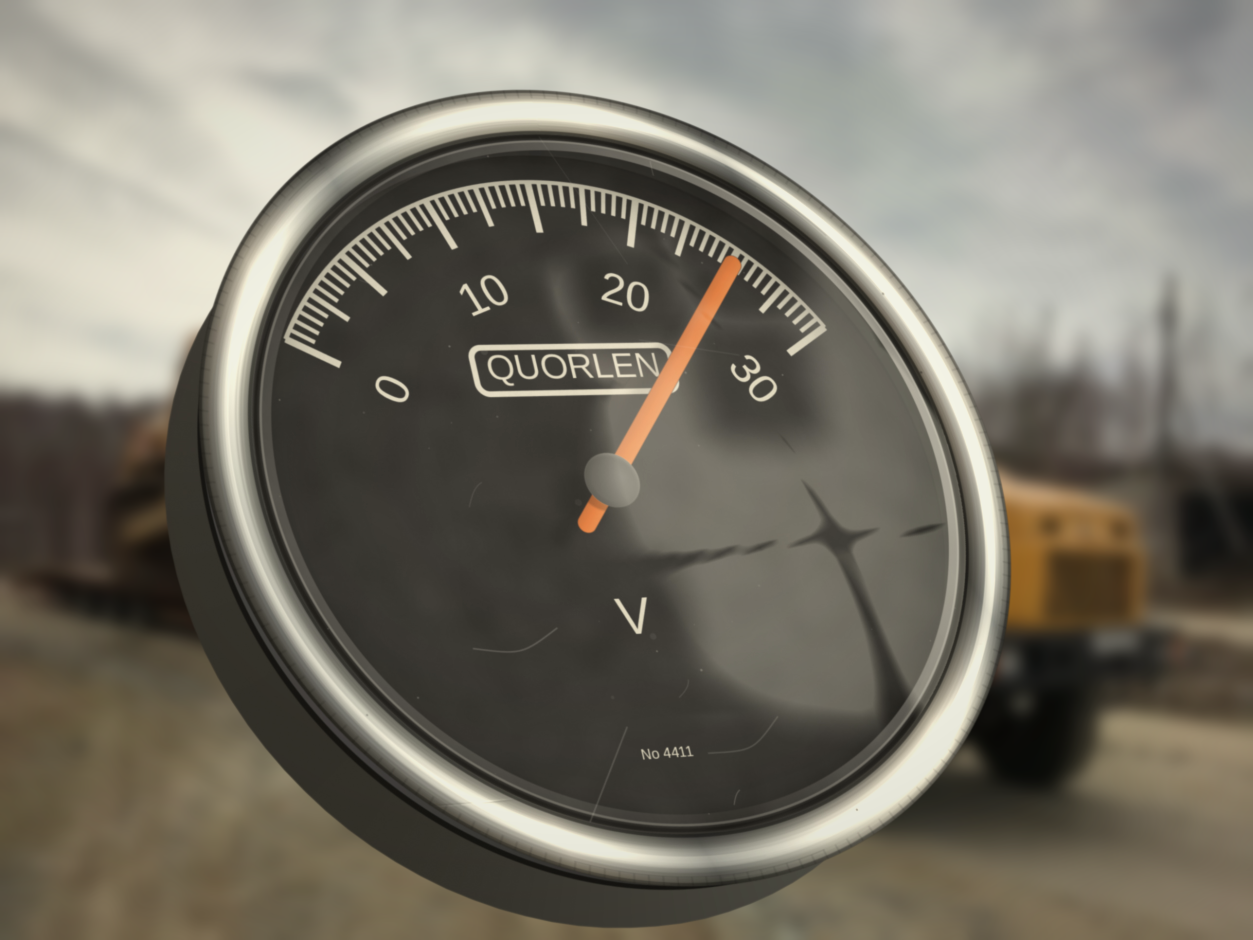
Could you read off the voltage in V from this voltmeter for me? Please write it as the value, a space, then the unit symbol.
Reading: 25 V
